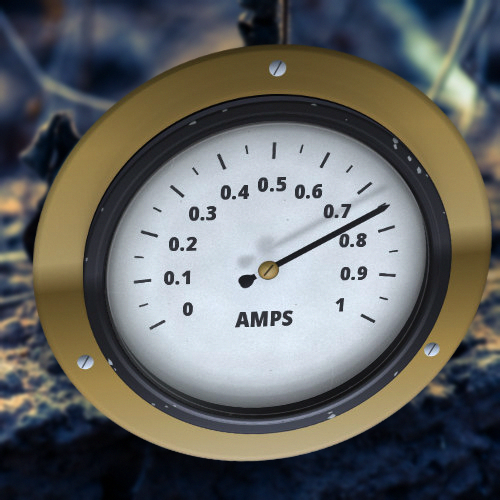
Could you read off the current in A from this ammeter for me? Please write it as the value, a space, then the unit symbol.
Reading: 0.75 A
